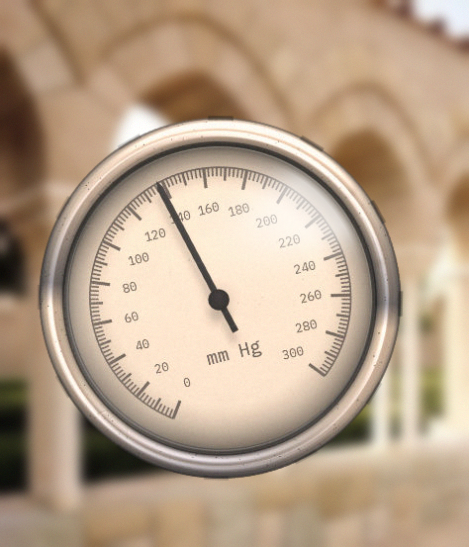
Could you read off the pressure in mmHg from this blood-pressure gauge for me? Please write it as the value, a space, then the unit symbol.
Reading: 138 mmHg
